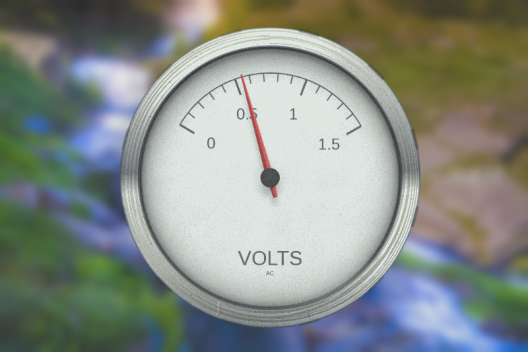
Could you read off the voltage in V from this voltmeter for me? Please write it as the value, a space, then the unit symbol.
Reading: 0.55 V
